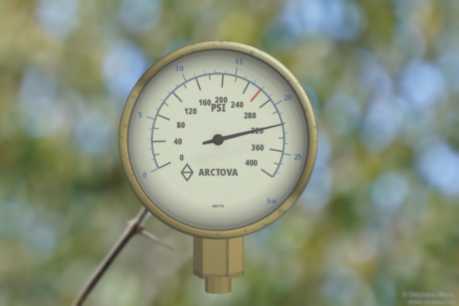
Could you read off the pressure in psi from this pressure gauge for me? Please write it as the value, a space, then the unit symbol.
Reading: 320 psi
